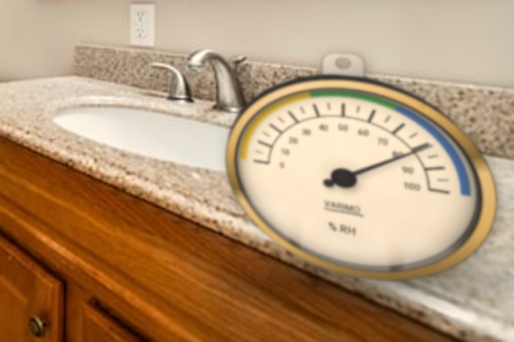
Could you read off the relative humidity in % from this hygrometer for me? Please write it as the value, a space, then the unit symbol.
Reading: 80 %
